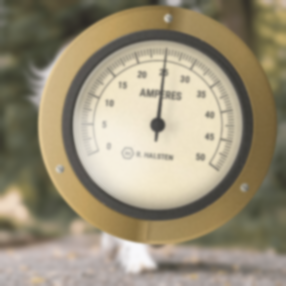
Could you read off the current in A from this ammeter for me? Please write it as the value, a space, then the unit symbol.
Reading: 25 A
